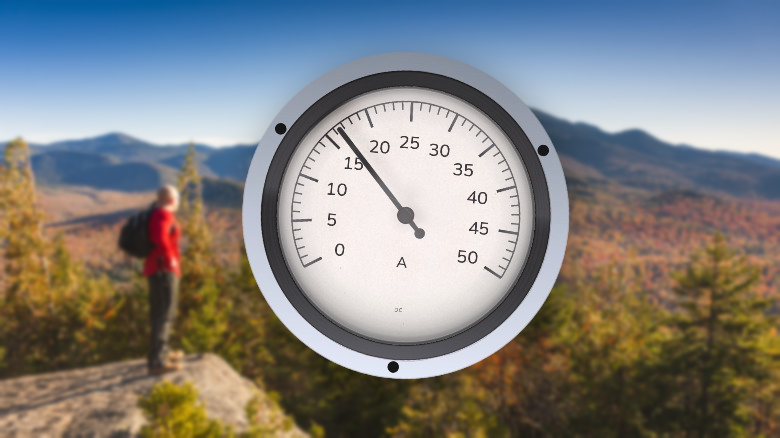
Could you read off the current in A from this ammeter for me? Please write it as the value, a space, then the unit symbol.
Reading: 16.5 A
